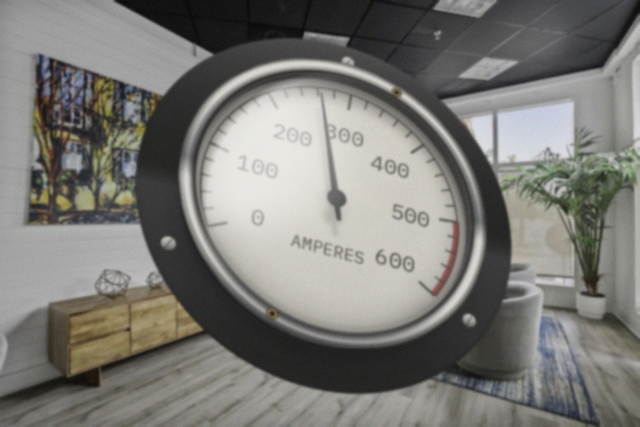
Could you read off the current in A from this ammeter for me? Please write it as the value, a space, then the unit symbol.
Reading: 260 A
